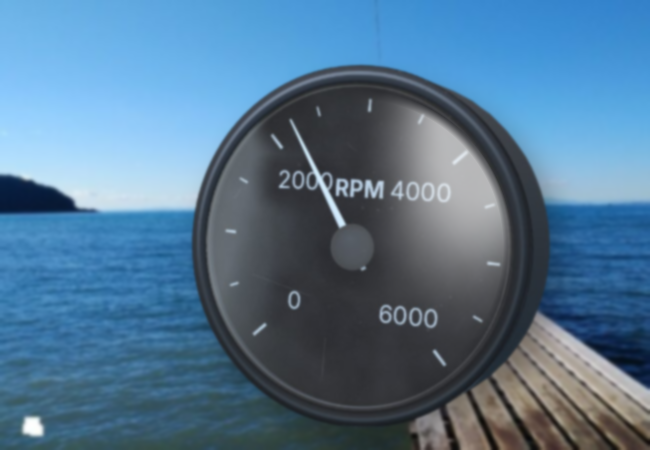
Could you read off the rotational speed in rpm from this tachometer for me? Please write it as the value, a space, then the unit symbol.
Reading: 2250 rpm
